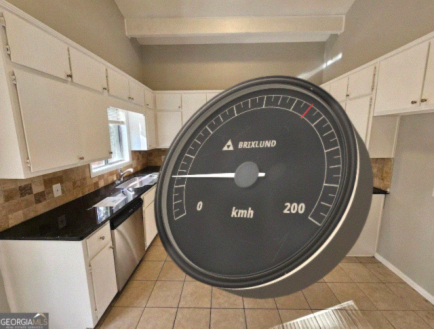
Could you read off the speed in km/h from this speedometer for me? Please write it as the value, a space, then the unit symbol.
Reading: 25 km/h
